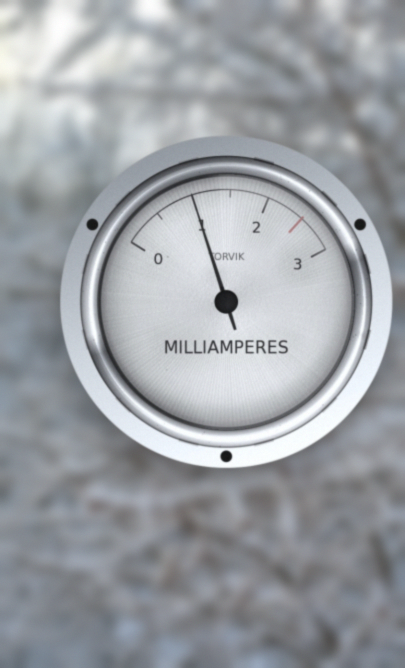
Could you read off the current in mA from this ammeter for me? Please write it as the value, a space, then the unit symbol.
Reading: 1 mA
